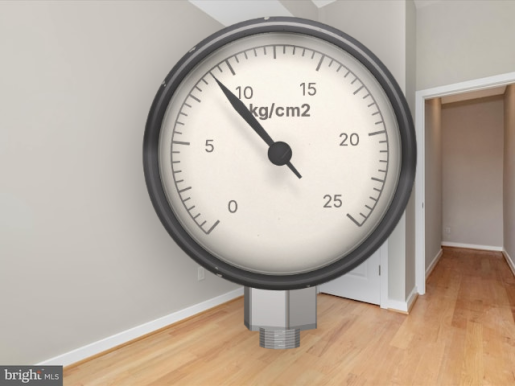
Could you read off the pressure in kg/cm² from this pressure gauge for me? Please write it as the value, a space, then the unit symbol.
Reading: 9 kg/cm²
